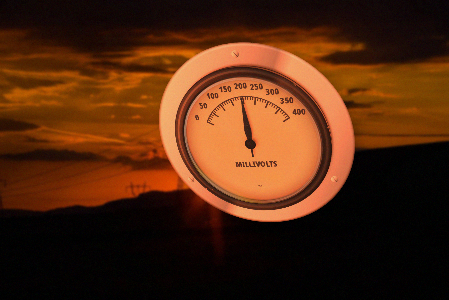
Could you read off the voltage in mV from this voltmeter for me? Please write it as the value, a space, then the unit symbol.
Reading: 200 mV
